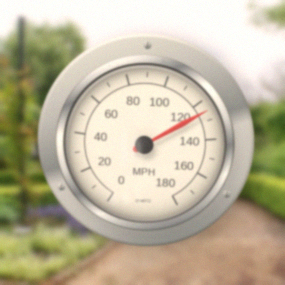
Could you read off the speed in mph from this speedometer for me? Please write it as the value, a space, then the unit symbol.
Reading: 125 mph
